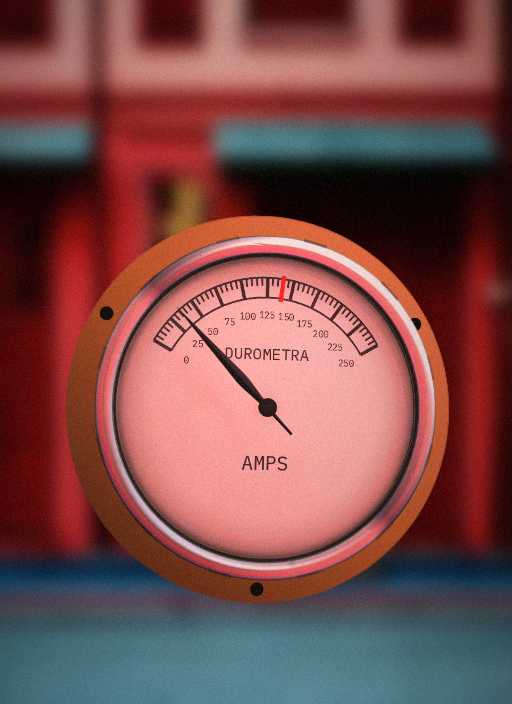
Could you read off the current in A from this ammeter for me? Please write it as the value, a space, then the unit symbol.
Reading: 35 A
